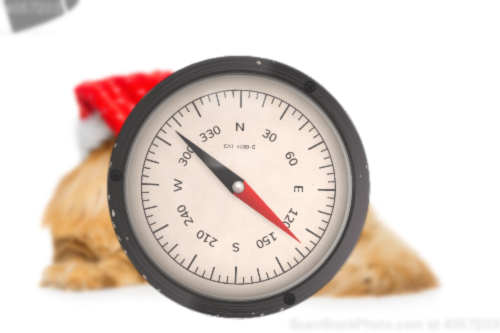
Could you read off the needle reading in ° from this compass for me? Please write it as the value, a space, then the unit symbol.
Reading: 130 °
